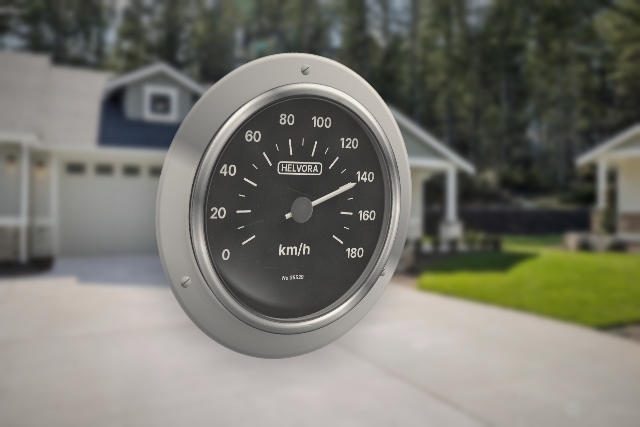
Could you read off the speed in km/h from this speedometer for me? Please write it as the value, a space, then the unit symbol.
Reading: 140 km/h
